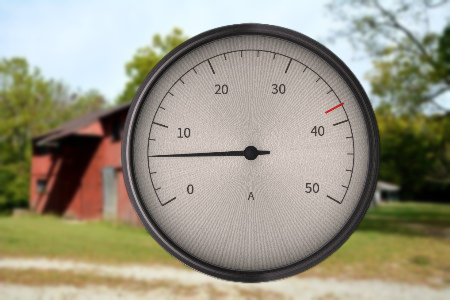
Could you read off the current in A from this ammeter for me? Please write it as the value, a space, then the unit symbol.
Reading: 6 A
